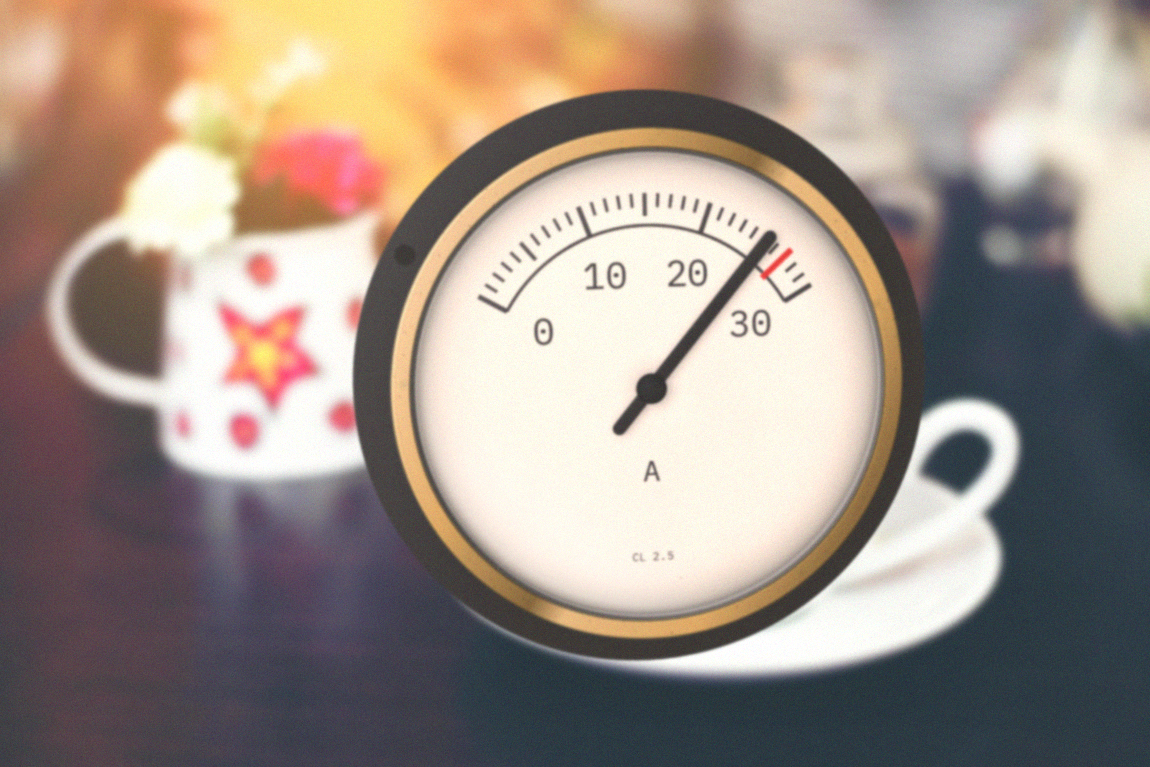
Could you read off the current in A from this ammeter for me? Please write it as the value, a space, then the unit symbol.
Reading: 25 A
